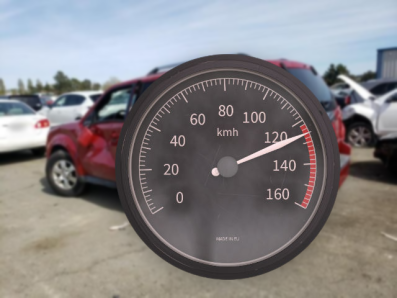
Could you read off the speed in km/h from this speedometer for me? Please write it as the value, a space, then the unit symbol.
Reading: 126 km/h
